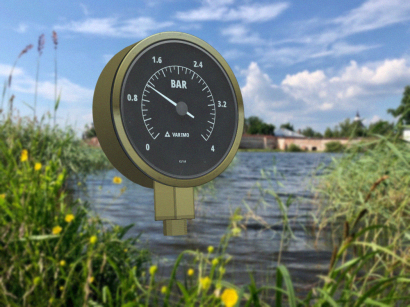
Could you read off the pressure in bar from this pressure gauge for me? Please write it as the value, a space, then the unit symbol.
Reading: 1.1 bar
